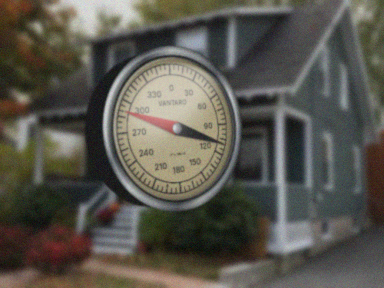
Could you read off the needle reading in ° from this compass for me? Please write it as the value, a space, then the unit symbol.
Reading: 290 °
